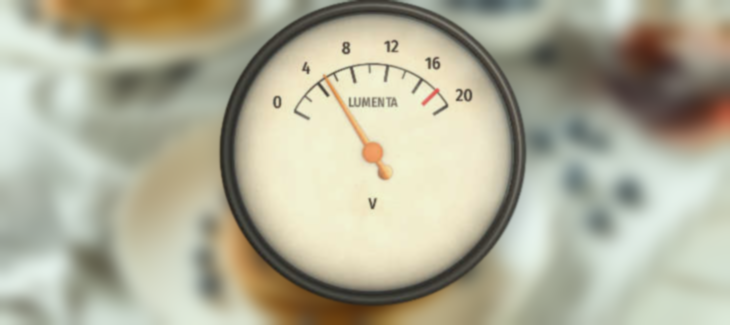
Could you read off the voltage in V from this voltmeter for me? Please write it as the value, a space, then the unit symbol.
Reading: 5 V
